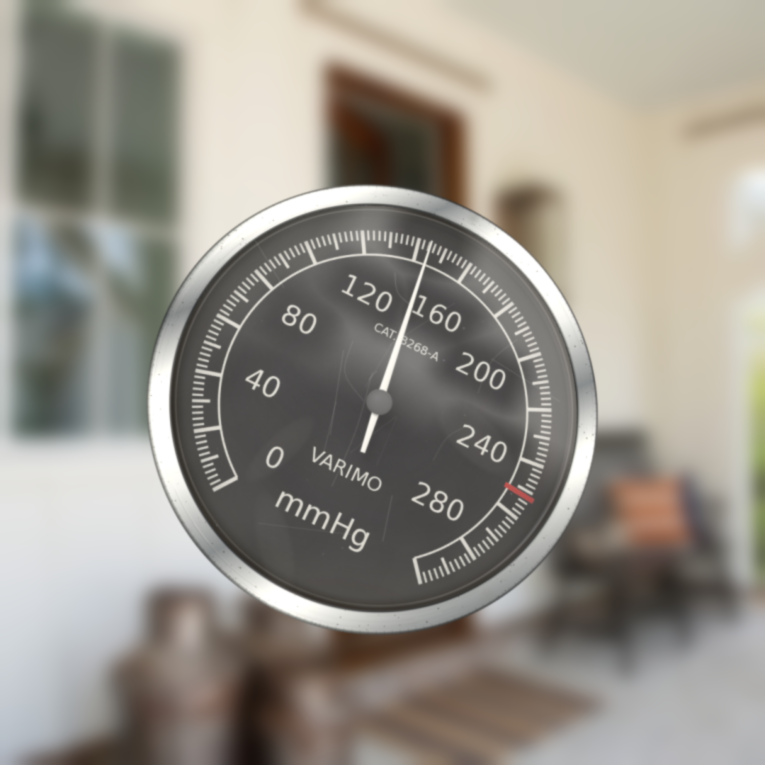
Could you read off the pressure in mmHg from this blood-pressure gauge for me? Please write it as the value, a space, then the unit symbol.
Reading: 144 mmHg
